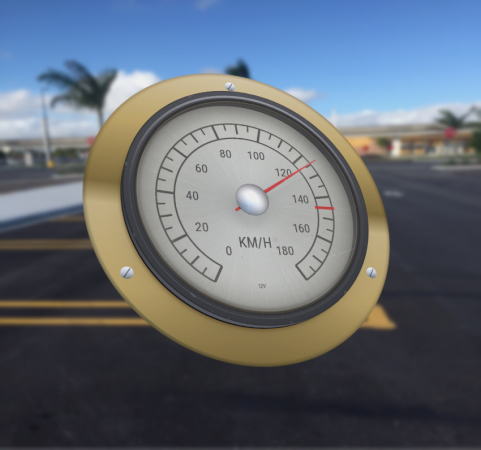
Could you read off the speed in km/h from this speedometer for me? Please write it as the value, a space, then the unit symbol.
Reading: 125 km/h
